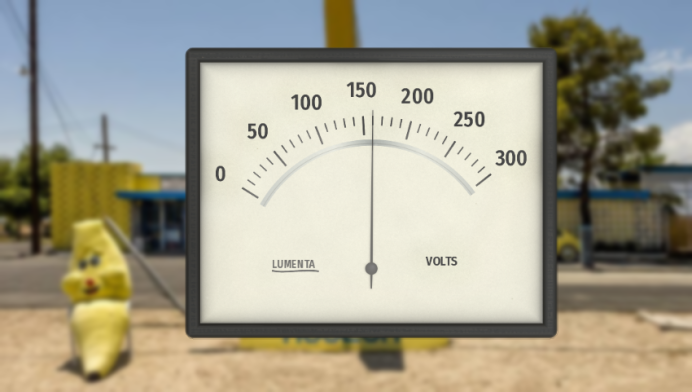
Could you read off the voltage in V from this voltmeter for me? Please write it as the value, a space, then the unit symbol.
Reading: 160 V
